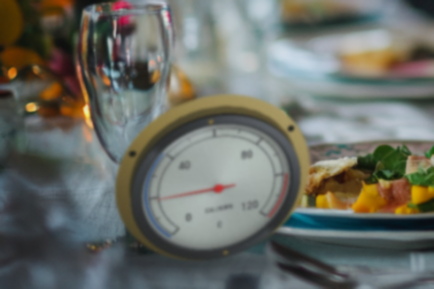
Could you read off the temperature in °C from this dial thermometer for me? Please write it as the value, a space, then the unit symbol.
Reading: 20 °C
